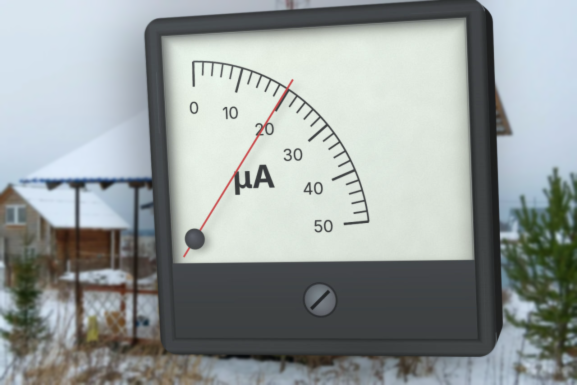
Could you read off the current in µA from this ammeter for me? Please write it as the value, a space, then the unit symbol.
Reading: 20 µA
